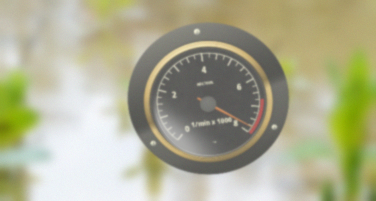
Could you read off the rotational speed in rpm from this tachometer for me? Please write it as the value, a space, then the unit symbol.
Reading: 7750 rpm
